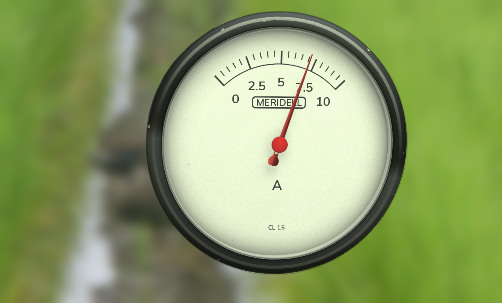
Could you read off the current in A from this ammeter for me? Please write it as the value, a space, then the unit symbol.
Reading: 7 A
